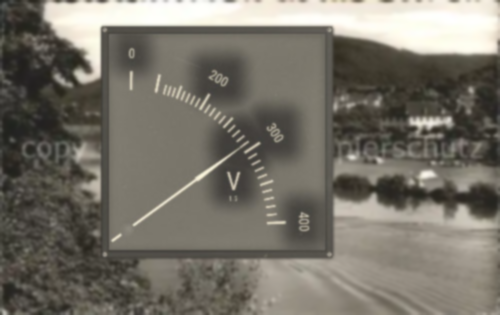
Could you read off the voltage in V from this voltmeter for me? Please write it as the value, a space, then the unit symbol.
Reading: 290 V
